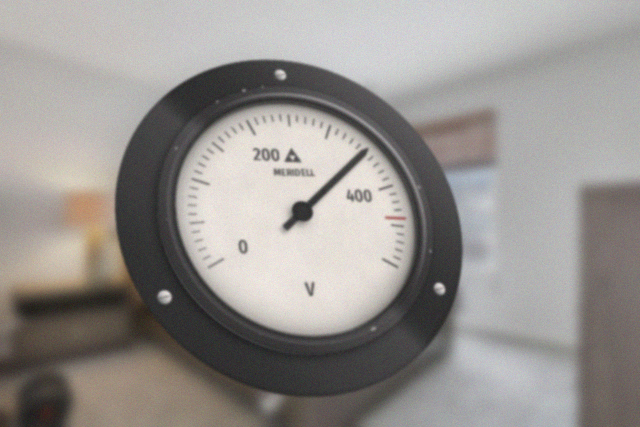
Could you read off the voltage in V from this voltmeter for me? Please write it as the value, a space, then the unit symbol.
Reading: 350 V
